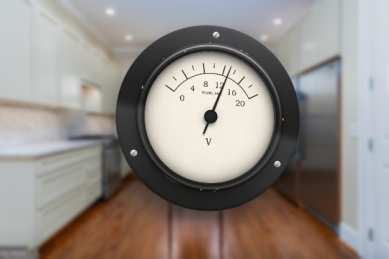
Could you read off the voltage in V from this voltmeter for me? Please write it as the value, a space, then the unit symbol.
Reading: 13 V
